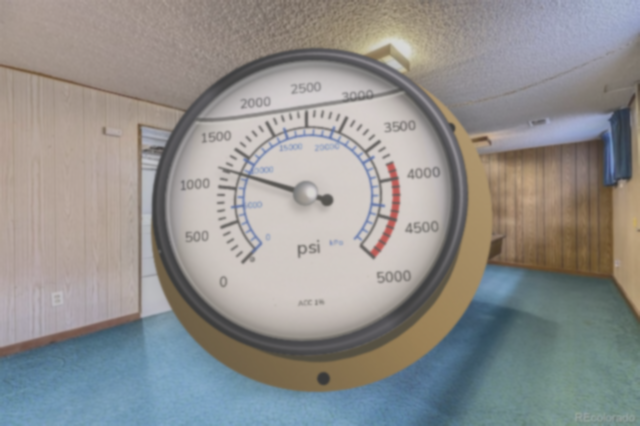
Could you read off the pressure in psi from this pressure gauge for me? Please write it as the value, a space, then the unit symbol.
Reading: 1200 psi
